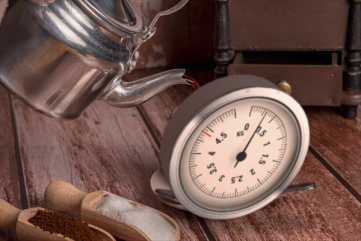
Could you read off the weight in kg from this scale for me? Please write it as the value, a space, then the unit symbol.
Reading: 0.25 kg
